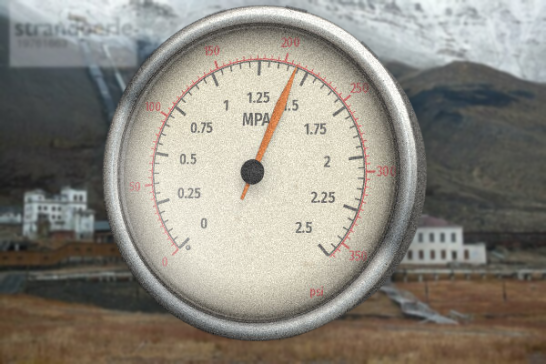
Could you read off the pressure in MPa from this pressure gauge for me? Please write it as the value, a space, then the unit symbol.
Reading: 1.45 MPa
